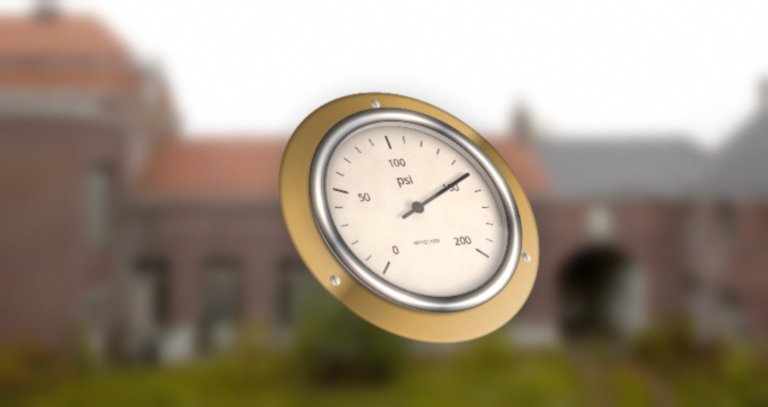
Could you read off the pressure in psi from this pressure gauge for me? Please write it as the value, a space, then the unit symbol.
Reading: 150 psi
